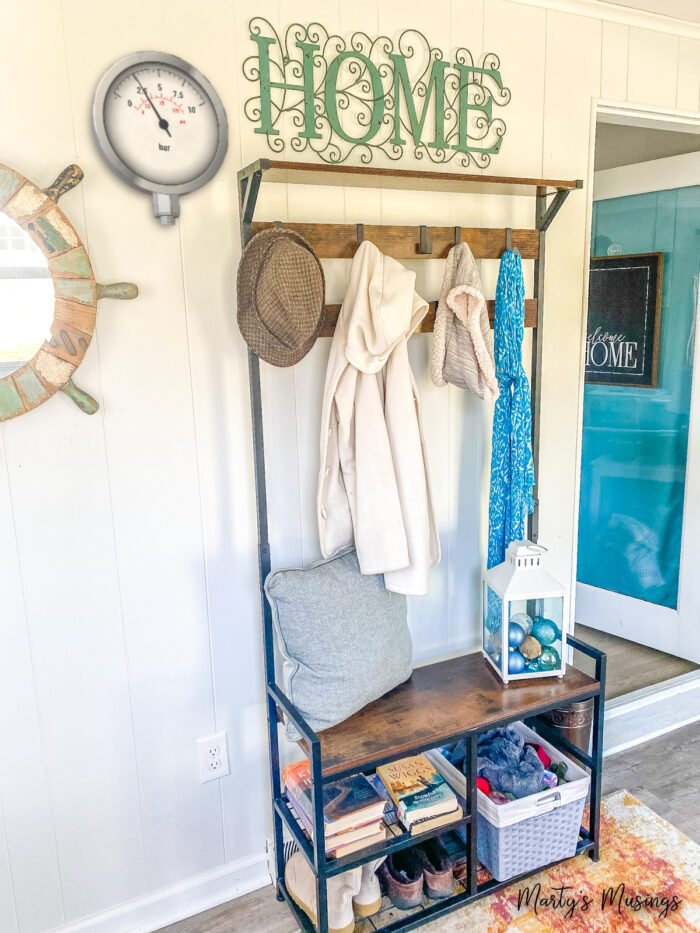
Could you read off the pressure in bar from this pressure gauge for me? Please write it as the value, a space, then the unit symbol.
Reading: 2.5 bar
